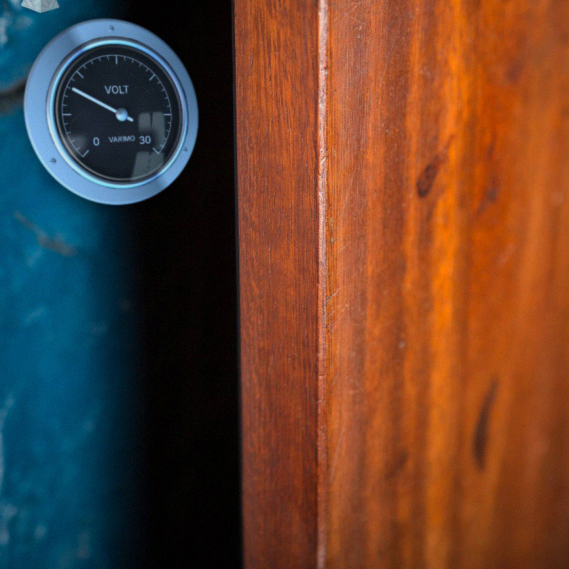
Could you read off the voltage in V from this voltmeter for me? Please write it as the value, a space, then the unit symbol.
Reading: 8 V
